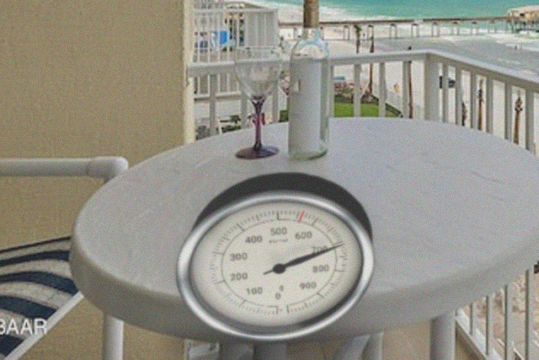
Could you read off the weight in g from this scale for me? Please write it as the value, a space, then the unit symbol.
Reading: 700 g
